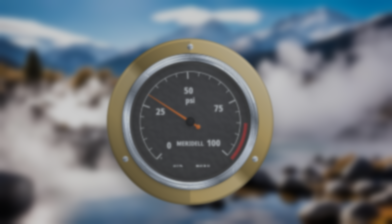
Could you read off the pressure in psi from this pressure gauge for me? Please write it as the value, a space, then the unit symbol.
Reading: 30 psi
